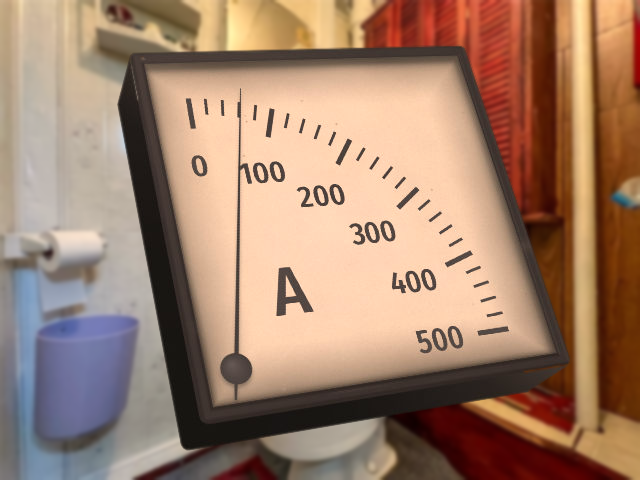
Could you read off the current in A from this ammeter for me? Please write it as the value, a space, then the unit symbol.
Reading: 60 A
